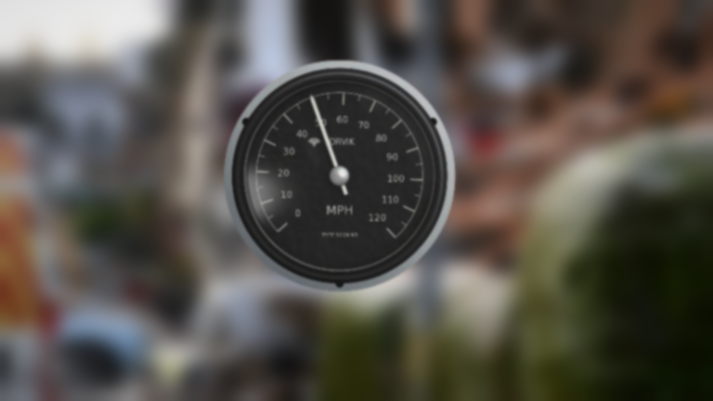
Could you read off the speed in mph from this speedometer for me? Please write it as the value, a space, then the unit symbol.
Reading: 50 mph
